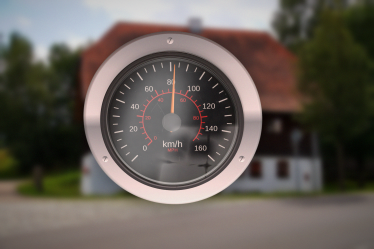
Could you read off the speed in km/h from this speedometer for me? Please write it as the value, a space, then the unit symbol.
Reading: 82.5 km/h
